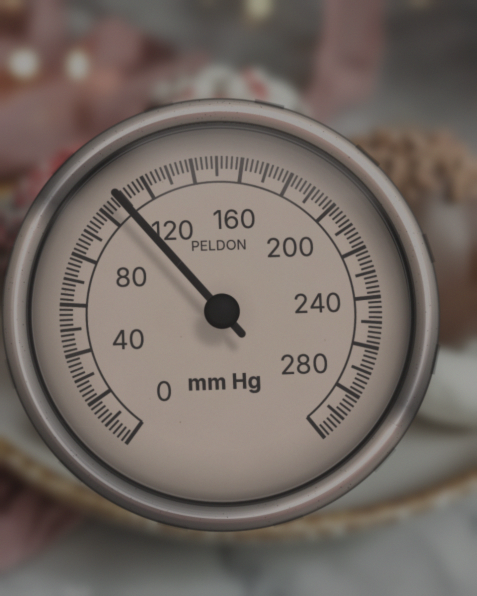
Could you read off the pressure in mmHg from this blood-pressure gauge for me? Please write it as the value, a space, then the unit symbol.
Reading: 108 mmHg
